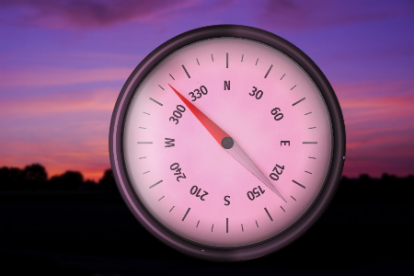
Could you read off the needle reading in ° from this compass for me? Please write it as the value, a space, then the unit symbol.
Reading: 315 °
